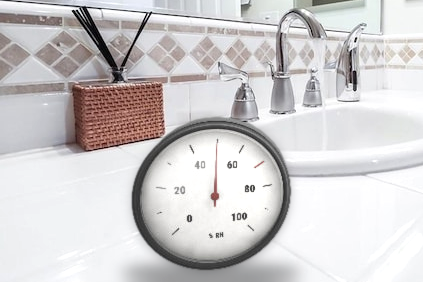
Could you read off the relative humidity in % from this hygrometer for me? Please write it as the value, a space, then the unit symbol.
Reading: 50 %
